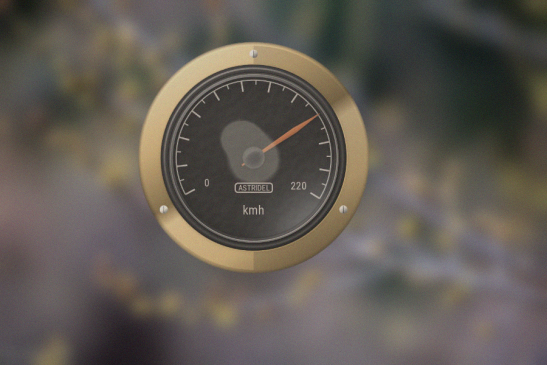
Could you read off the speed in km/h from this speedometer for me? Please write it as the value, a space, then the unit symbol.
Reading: 160 km/h
